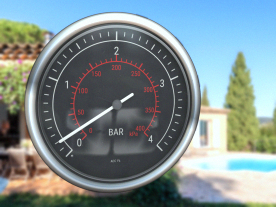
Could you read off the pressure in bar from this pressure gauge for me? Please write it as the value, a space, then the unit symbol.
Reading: 0.2 bar
